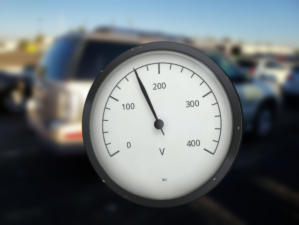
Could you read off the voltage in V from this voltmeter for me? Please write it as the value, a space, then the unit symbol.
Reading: 160 V
